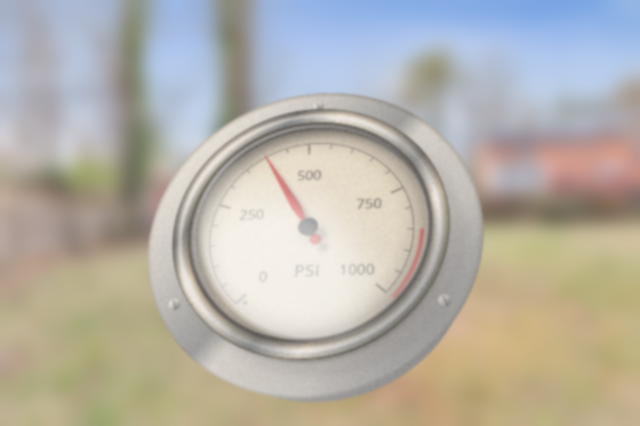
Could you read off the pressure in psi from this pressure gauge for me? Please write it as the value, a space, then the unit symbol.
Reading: 400 psi
